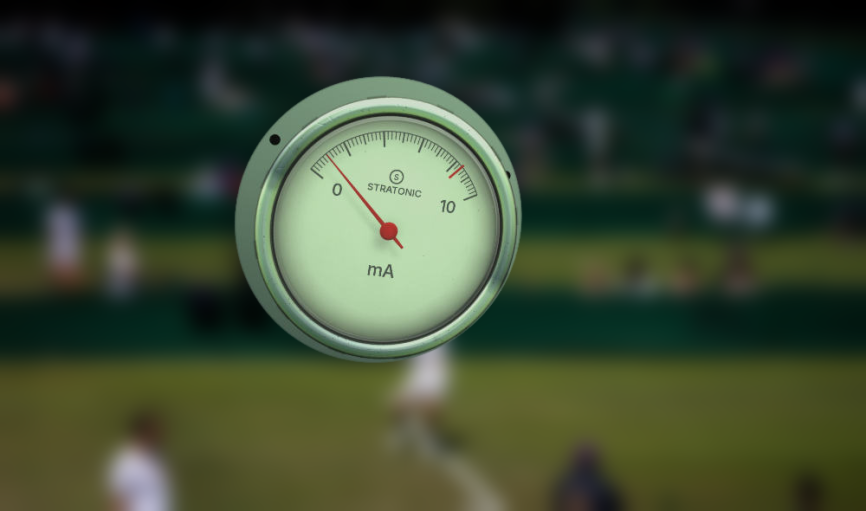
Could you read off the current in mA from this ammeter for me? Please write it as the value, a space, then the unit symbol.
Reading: 1 mA
